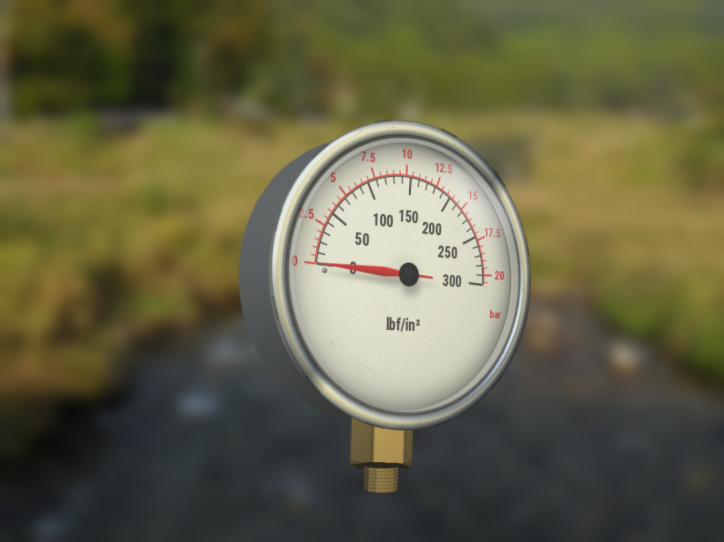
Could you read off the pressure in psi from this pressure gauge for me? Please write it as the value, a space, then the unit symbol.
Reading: 0 psi
